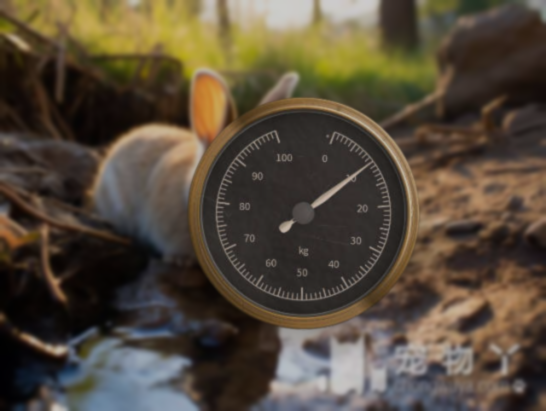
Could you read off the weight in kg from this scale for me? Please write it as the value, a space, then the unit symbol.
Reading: 10 kg
